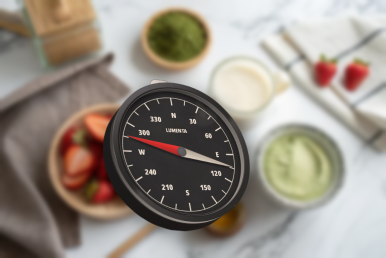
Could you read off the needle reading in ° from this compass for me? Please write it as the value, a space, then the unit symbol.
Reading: 285 °
